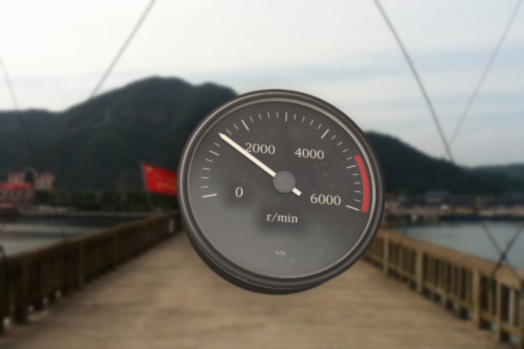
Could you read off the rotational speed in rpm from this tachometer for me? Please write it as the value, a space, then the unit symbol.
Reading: 1400 rpm
